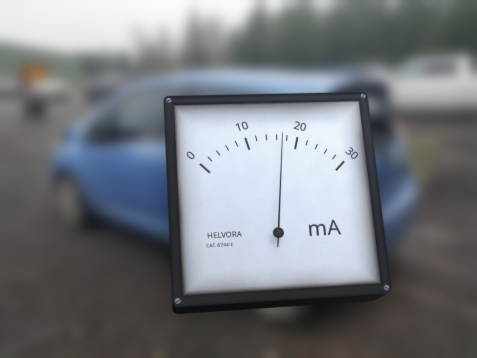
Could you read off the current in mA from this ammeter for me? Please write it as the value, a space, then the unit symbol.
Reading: 17 mA
